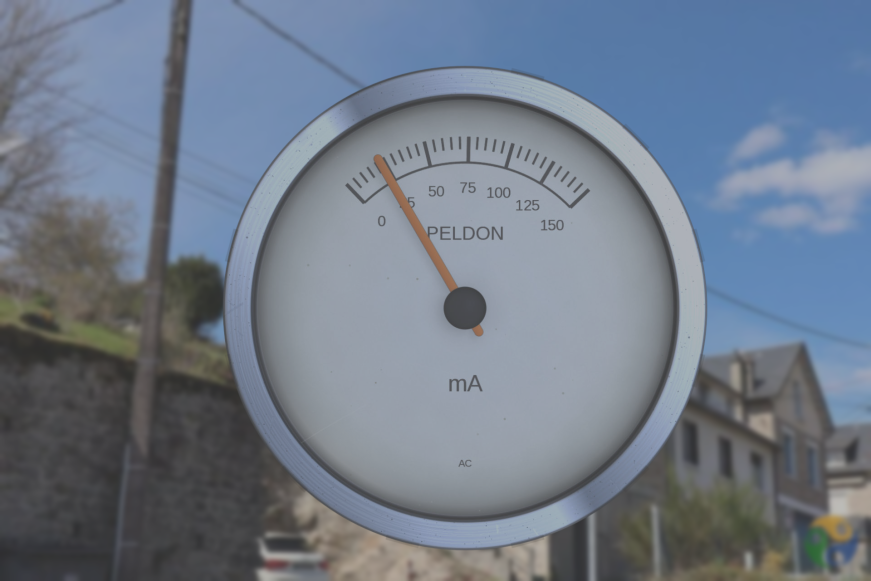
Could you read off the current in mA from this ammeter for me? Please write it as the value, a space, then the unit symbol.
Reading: 22.5 mA
